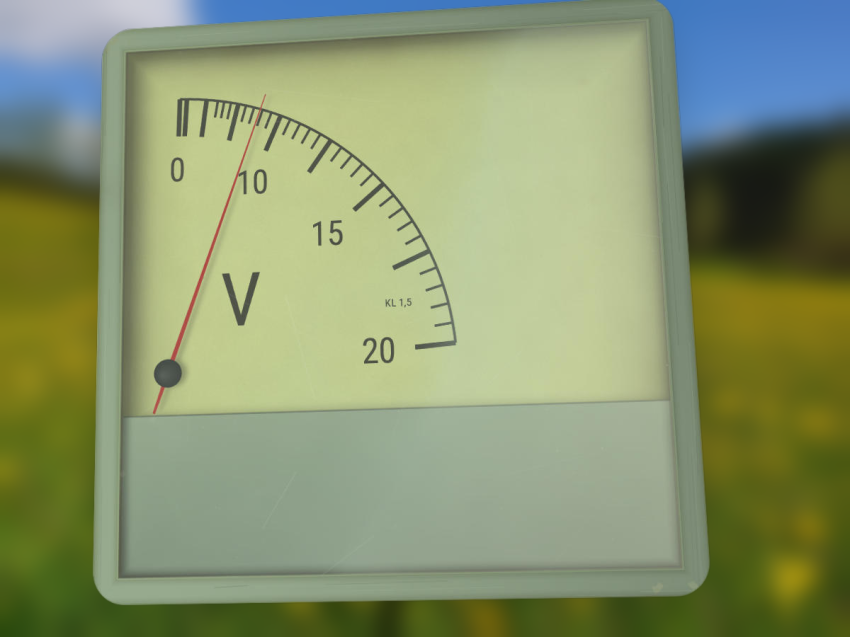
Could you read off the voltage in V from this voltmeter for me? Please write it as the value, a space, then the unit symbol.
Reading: 9 V
